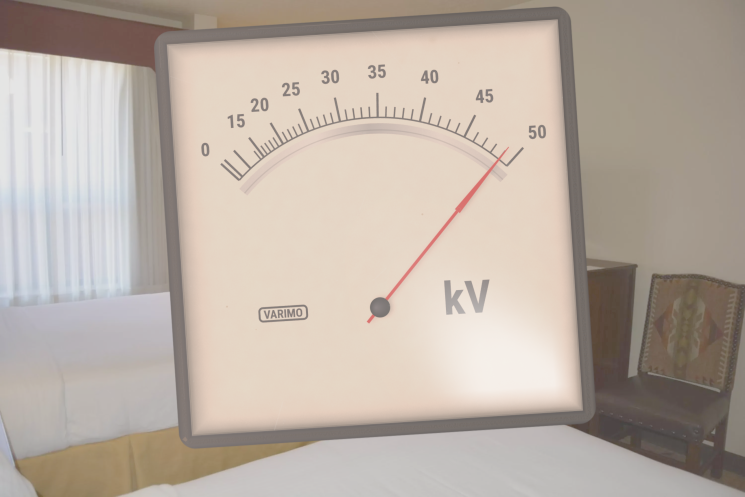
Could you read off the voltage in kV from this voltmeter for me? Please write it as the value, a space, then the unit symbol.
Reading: 49 kV
